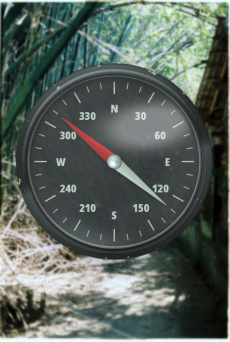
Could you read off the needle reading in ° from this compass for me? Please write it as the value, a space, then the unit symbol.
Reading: 310 °
